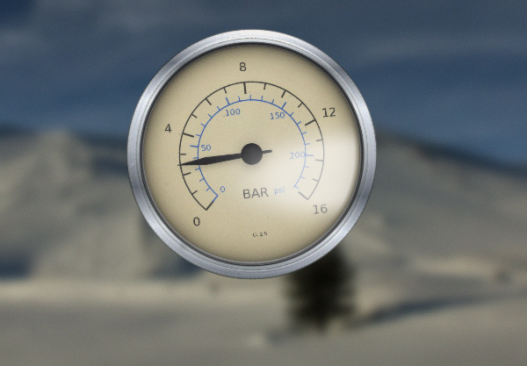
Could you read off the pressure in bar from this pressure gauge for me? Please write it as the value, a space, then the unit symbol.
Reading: 2.5 bar
